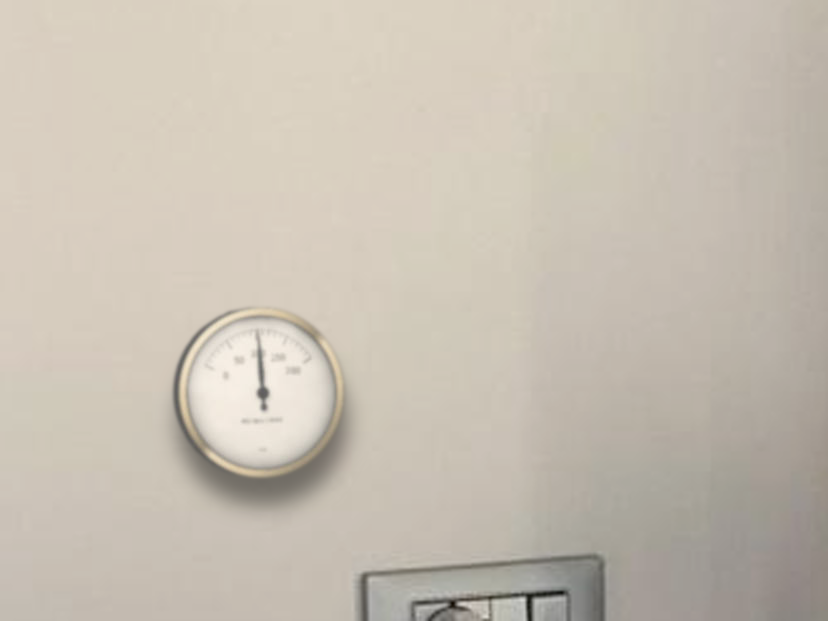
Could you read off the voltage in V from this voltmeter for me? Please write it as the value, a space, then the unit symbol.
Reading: 100 V
